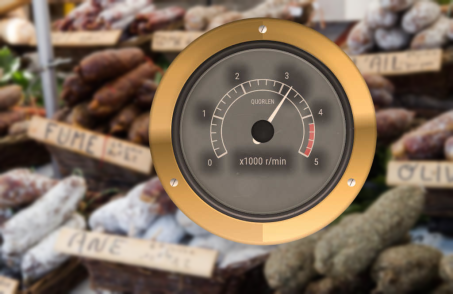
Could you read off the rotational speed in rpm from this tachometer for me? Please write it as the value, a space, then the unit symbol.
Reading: 3200 rpm
